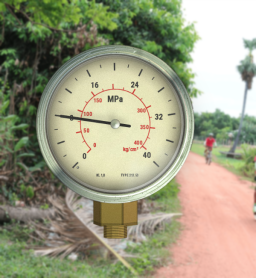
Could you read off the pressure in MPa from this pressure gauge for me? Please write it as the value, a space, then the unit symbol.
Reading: 8 MPa
